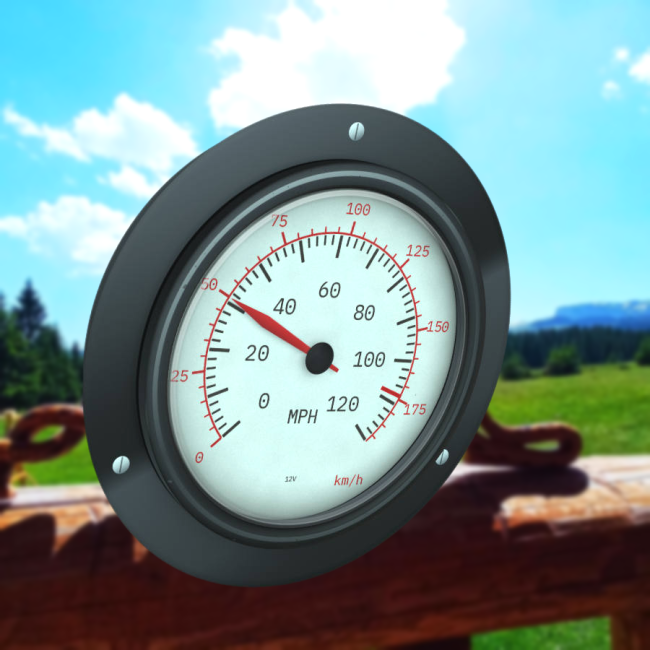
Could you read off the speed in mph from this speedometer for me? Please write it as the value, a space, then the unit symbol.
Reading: 31 mph
